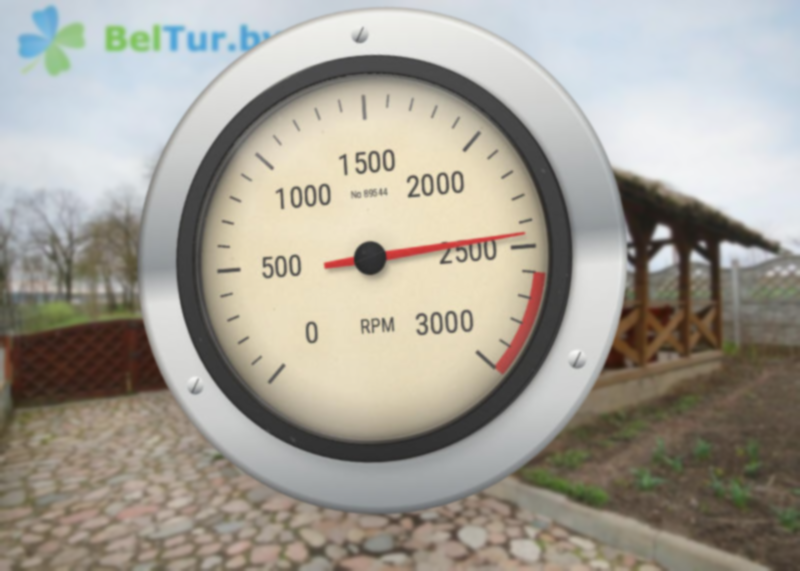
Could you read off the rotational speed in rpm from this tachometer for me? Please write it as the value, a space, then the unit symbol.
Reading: 2450 rpm
